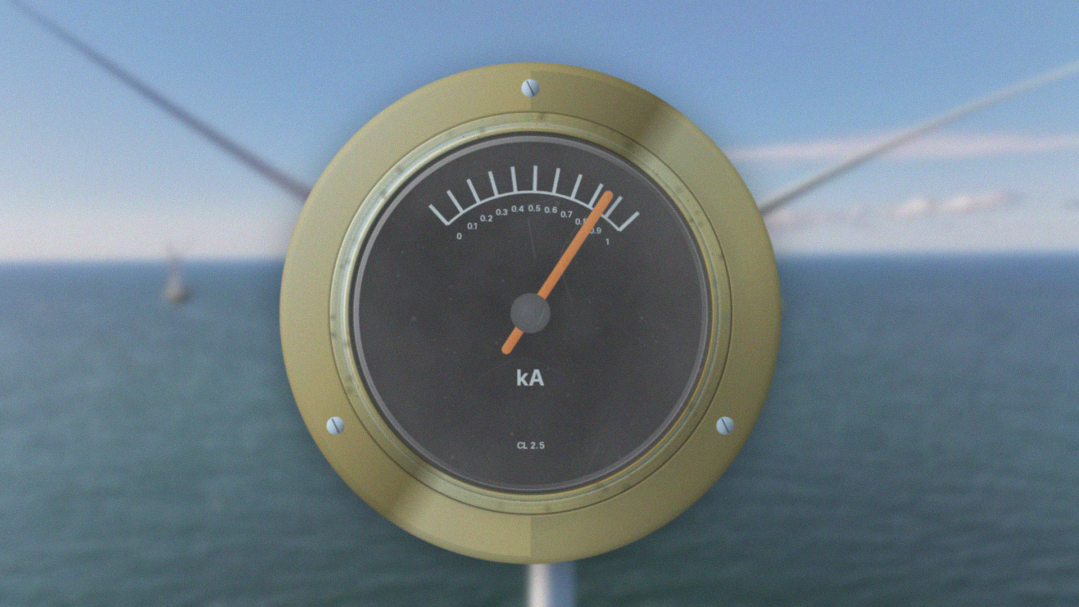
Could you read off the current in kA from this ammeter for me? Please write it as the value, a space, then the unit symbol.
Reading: 0.85 kA
